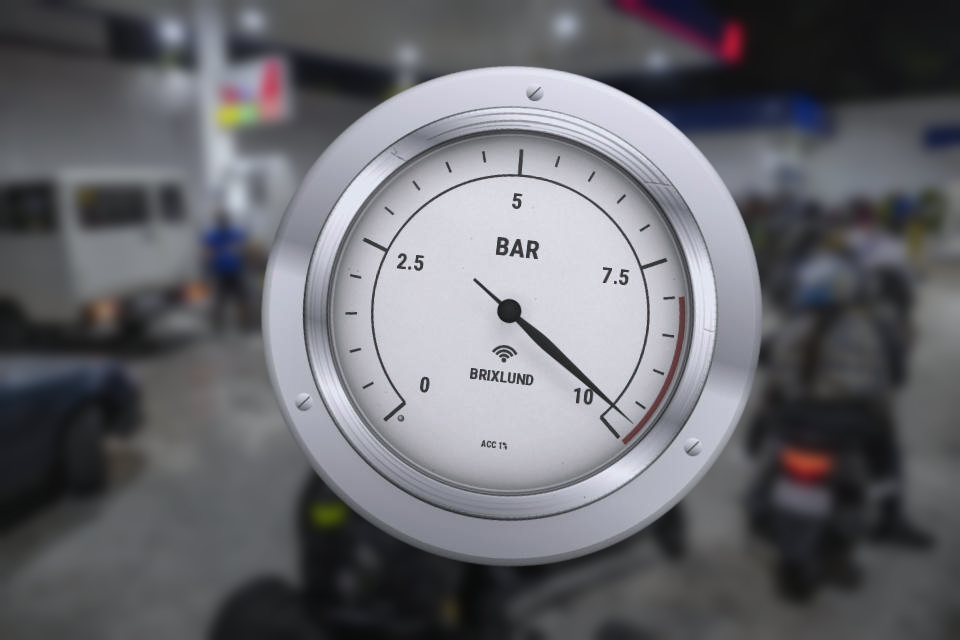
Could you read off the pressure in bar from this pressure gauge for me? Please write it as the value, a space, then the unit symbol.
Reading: 9.75 bar
